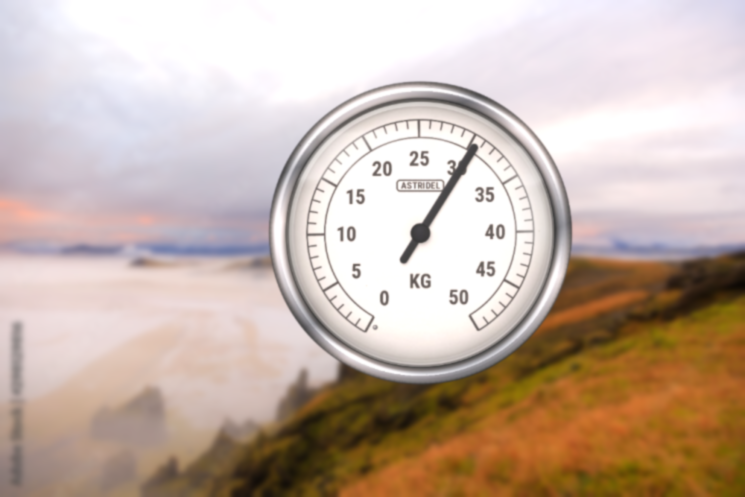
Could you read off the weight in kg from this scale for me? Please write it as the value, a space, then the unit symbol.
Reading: 30.5 kg
